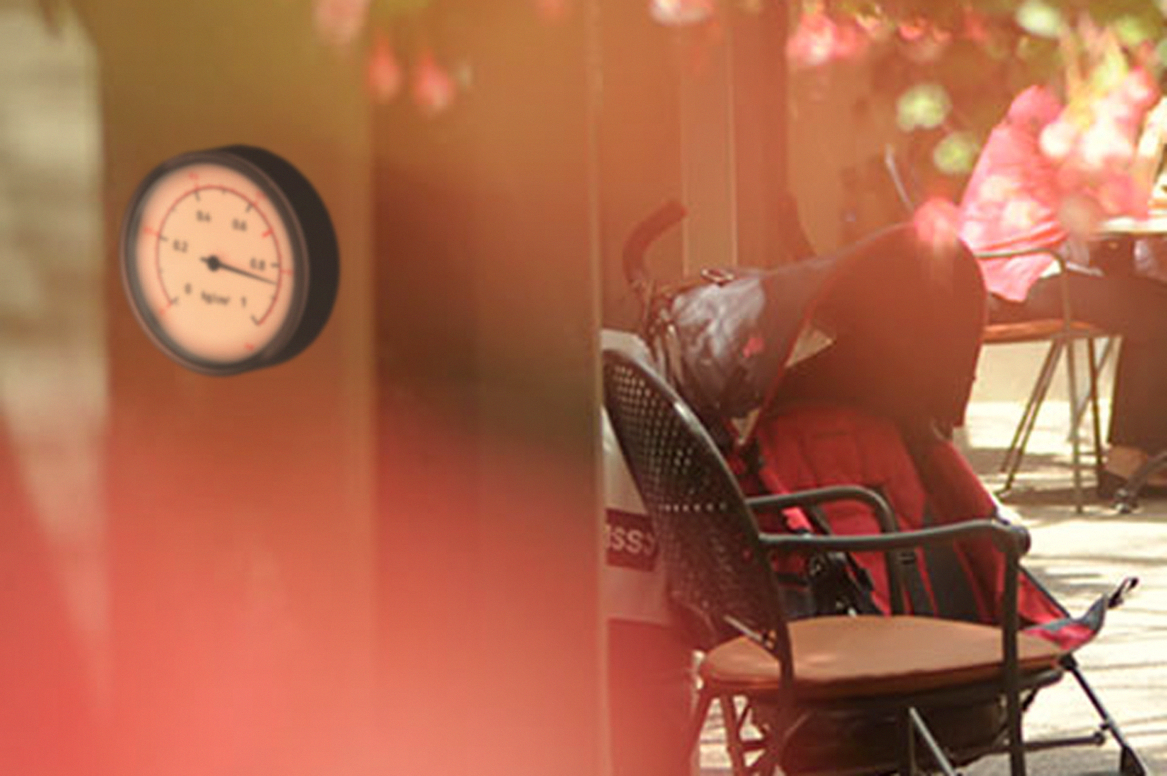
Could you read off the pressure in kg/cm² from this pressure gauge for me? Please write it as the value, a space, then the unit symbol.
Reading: 0.85 kg/cm²
